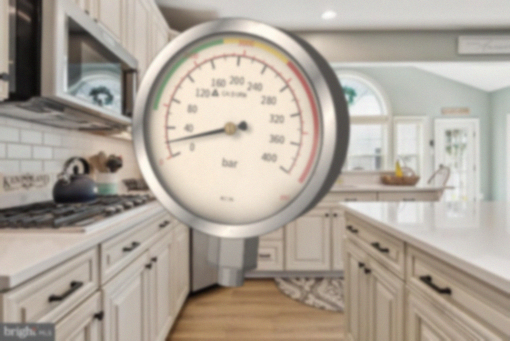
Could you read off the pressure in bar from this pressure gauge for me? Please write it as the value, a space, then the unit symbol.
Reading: 20 bar
